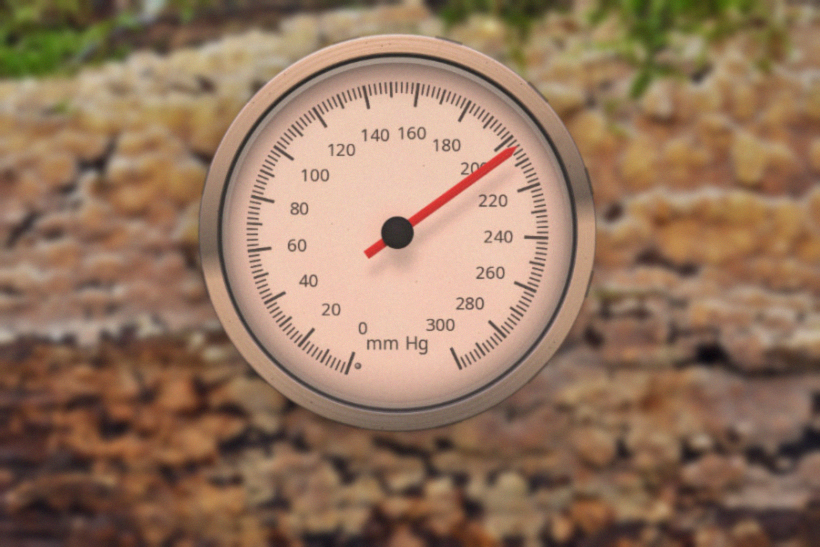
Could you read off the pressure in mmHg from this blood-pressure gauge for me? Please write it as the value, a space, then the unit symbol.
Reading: 204 mmHg
